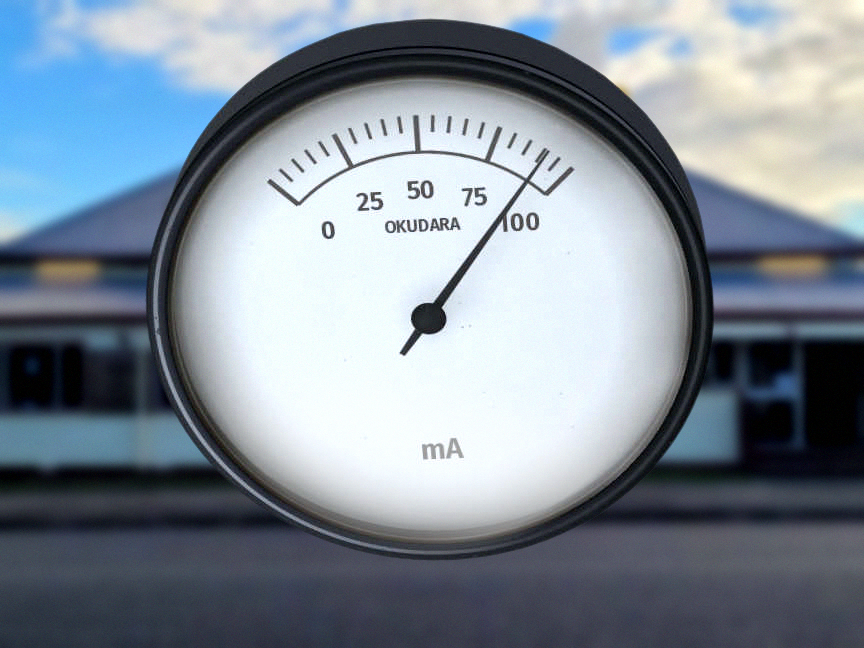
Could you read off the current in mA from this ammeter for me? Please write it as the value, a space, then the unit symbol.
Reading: 90 mA
